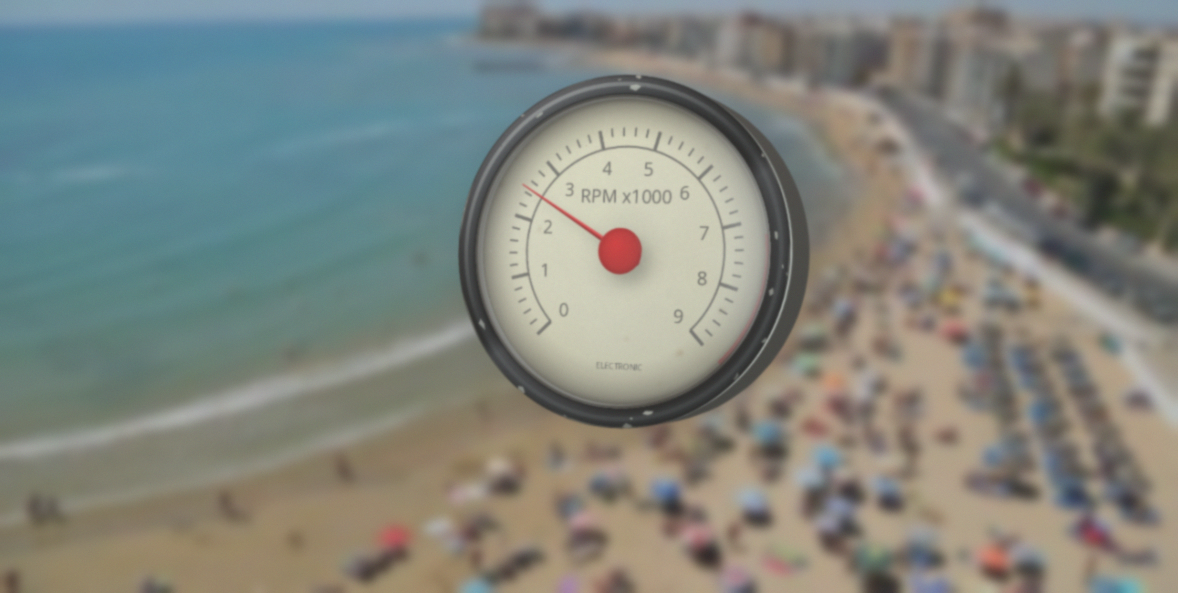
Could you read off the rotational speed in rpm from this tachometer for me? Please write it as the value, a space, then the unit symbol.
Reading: 2500 rpm
